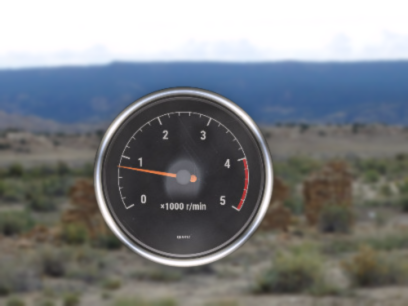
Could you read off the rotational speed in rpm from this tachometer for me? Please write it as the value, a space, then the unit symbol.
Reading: 800 rpm
